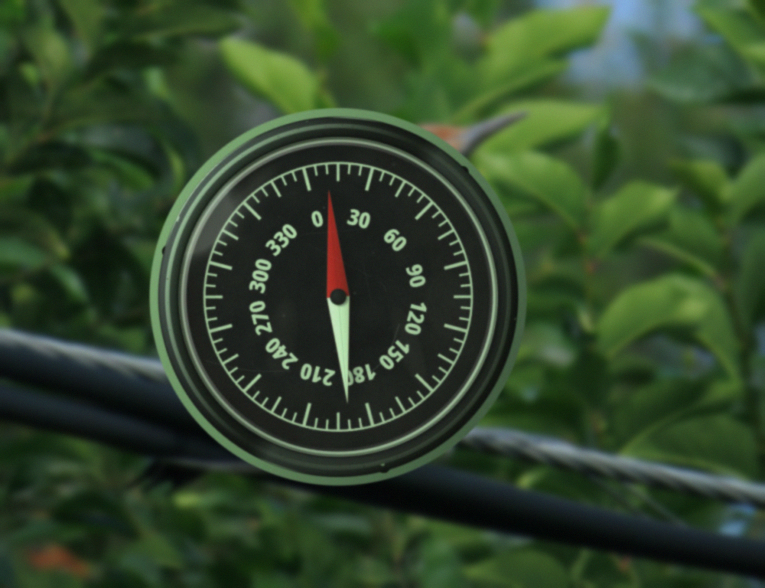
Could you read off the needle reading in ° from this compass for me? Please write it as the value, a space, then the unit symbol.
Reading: 10 °
